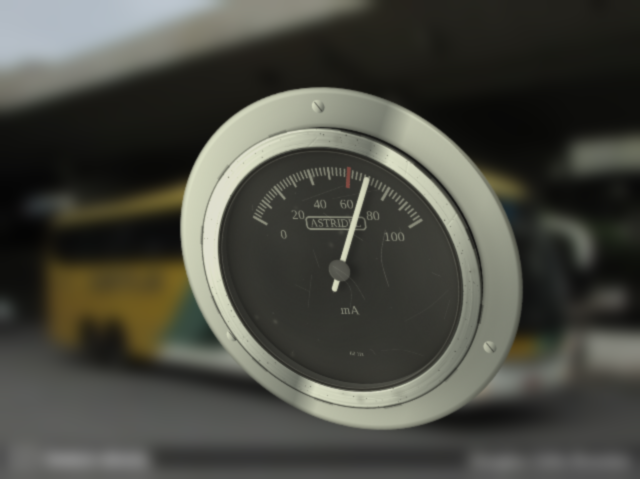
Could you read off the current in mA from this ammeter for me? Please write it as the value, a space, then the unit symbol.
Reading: 70 mA
